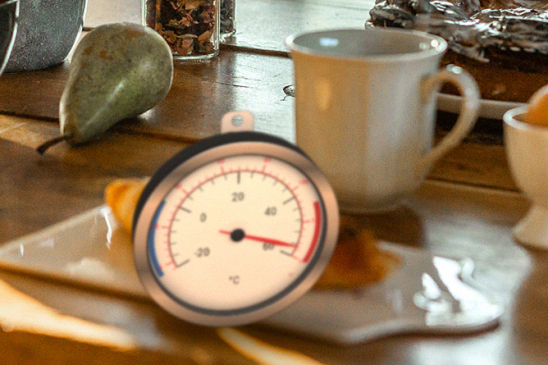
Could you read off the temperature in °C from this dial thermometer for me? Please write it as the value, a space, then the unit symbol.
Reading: 56 °C
